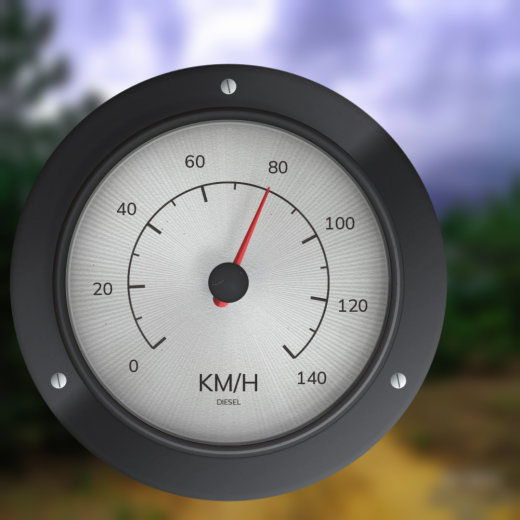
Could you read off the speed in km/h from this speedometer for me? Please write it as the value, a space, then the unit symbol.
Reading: 80 km/h
